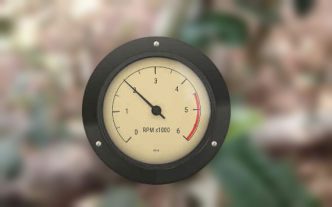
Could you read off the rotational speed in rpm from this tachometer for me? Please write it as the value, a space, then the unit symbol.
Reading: 2000 rpm
